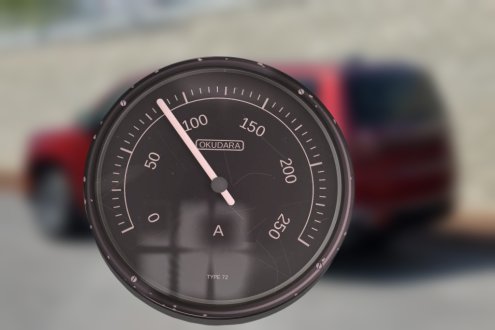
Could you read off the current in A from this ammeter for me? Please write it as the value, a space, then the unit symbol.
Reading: 85 A
